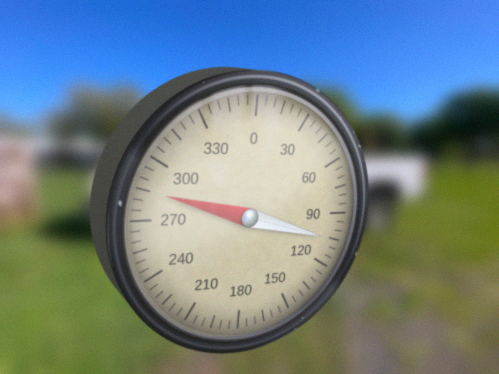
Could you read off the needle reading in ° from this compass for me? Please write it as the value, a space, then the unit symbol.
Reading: 285 °
